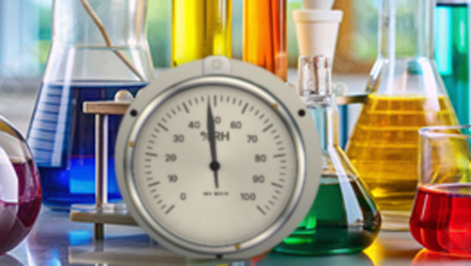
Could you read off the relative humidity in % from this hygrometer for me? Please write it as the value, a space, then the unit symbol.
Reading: 48 %
